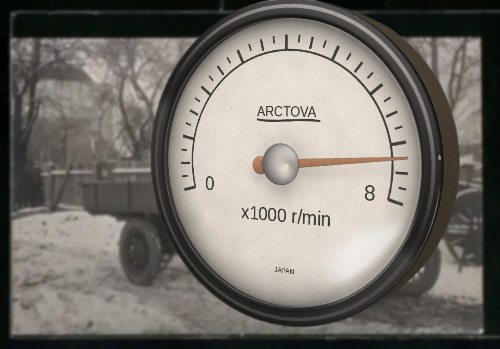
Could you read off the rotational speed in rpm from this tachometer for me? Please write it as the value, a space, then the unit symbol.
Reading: 7250 rpm
